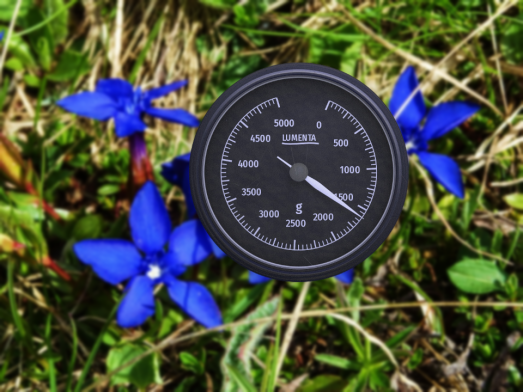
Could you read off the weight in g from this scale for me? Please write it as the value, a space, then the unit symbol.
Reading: 1600 g
